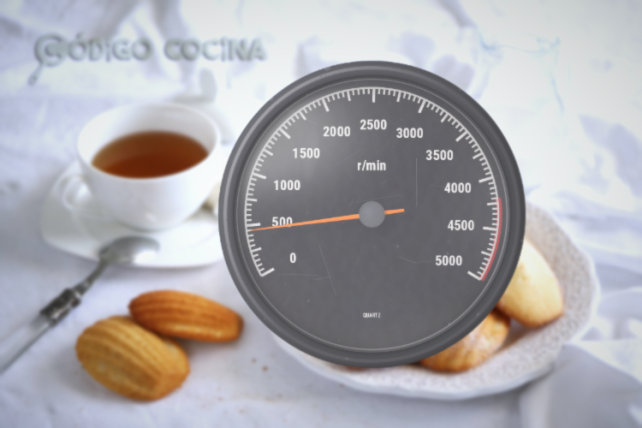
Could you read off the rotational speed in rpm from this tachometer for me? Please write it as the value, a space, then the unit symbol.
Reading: 450 rpm
